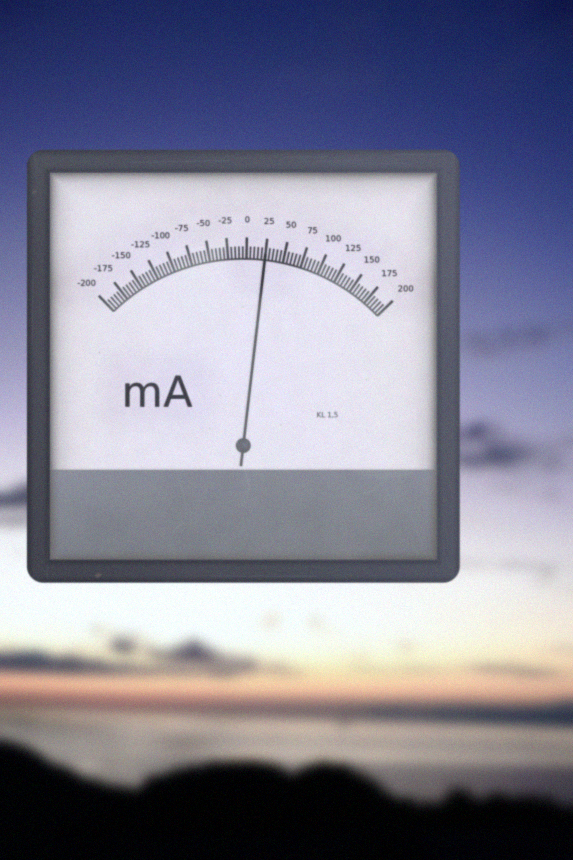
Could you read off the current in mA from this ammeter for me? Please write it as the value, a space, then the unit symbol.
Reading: 25 mA
